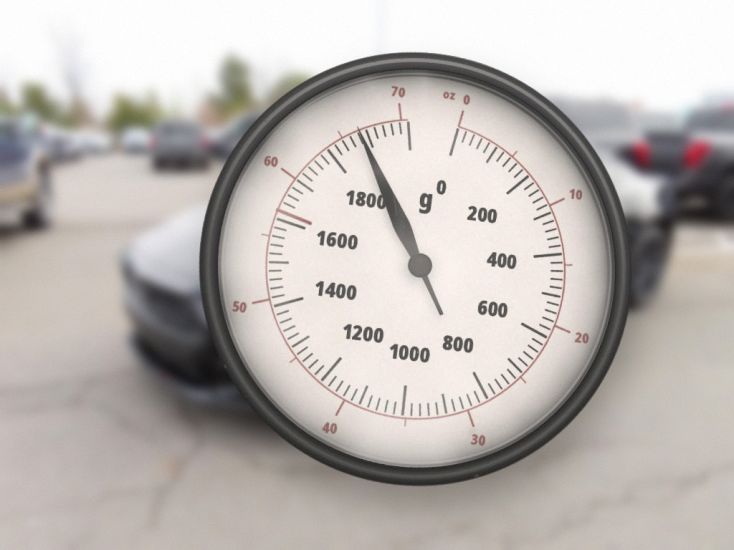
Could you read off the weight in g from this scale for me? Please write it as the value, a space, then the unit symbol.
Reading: 1880 g
